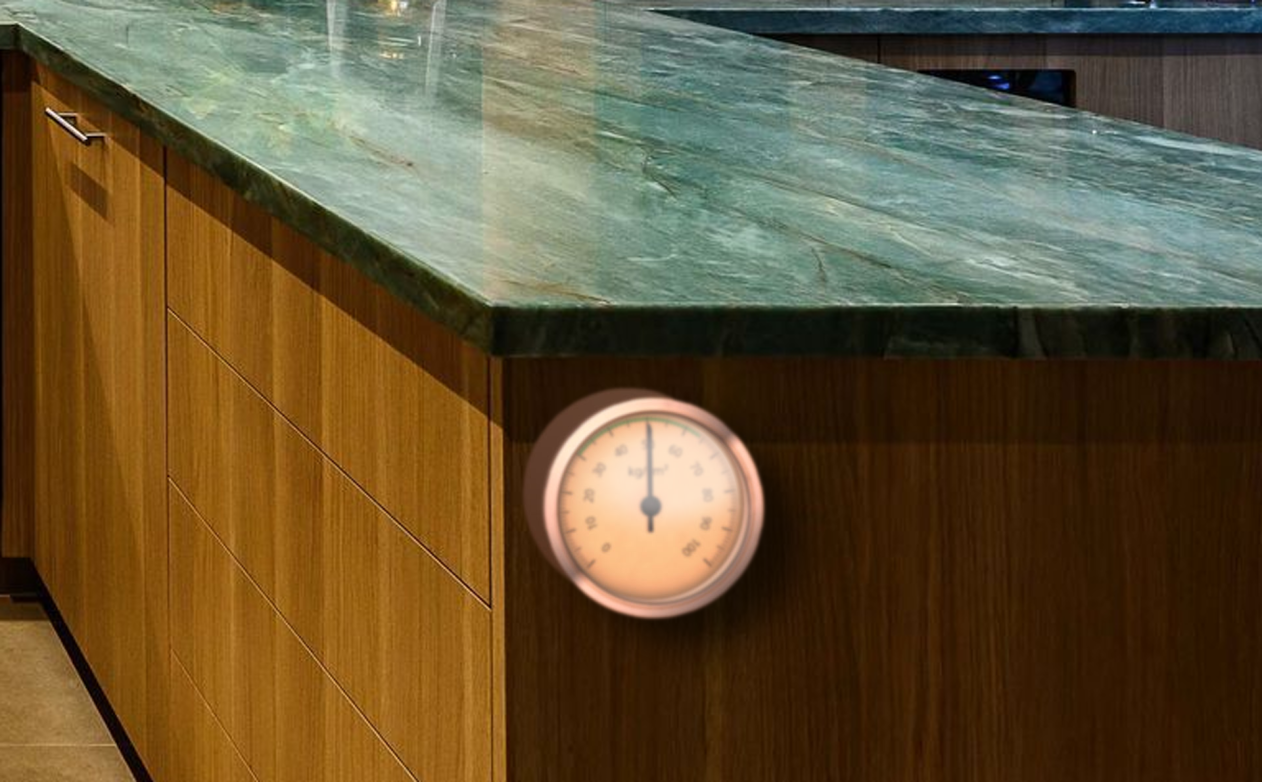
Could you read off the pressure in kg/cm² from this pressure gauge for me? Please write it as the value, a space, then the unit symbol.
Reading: 50 kg/cm²
